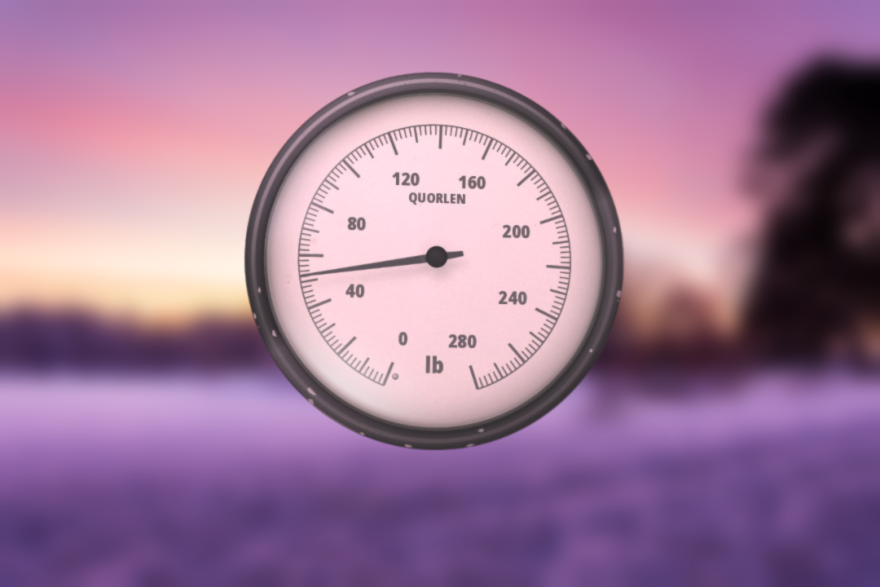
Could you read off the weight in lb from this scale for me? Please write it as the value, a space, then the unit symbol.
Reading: 52 lb
